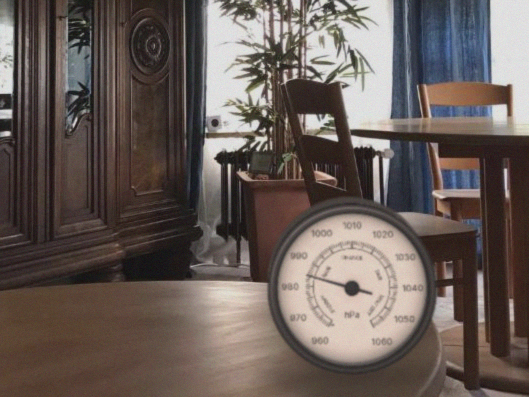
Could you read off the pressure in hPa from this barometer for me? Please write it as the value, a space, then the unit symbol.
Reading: 985 hPa
